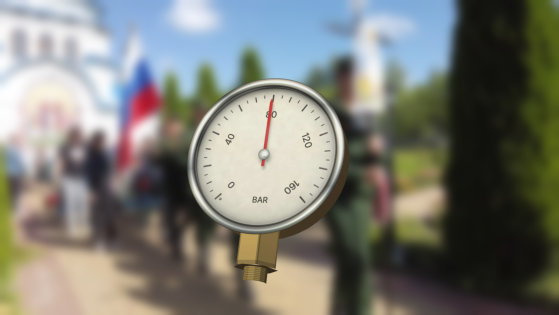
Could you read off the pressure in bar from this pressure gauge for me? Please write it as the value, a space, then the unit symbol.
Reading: 80 bar
